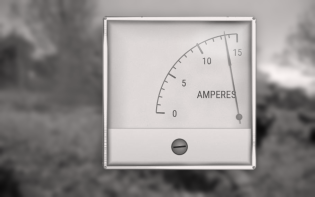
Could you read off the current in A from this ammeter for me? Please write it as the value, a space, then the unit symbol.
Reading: 13.5 A
